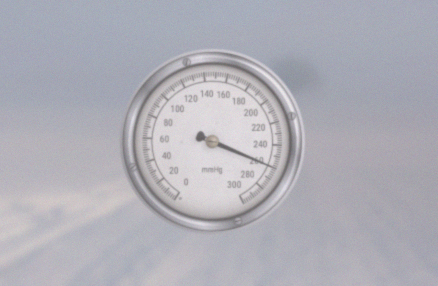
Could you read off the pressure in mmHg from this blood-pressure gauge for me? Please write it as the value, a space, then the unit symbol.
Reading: 260 mmHg
